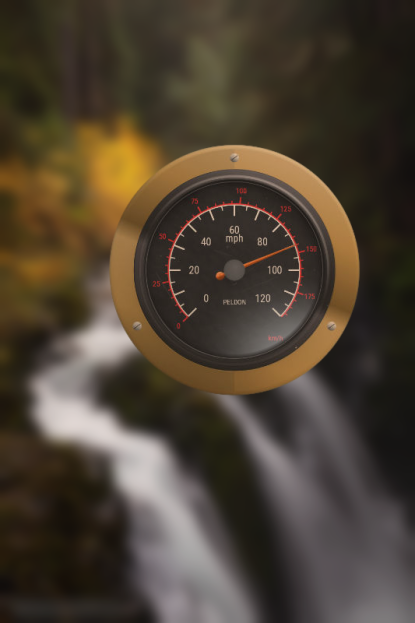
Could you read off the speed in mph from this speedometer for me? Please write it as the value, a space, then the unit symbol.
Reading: 90 mph
